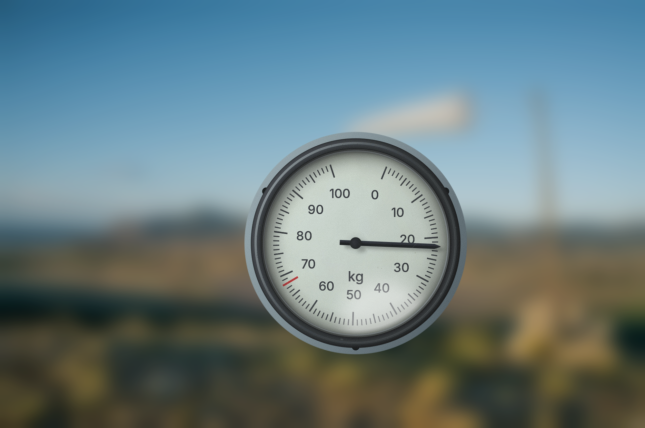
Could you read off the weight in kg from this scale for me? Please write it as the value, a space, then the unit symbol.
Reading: 22 kg
